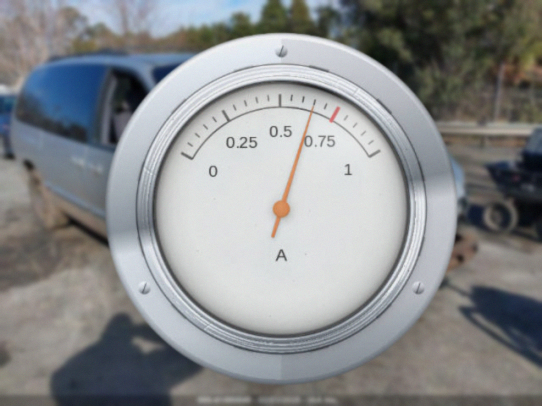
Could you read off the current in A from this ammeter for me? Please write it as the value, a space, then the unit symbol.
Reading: 0.65 A
